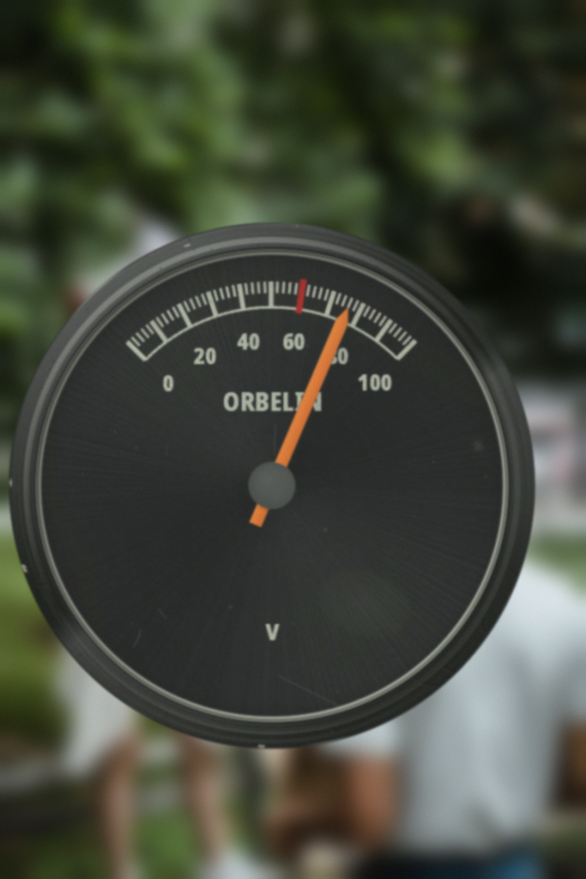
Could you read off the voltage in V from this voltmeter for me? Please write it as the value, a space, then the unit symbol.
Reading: 76 V
